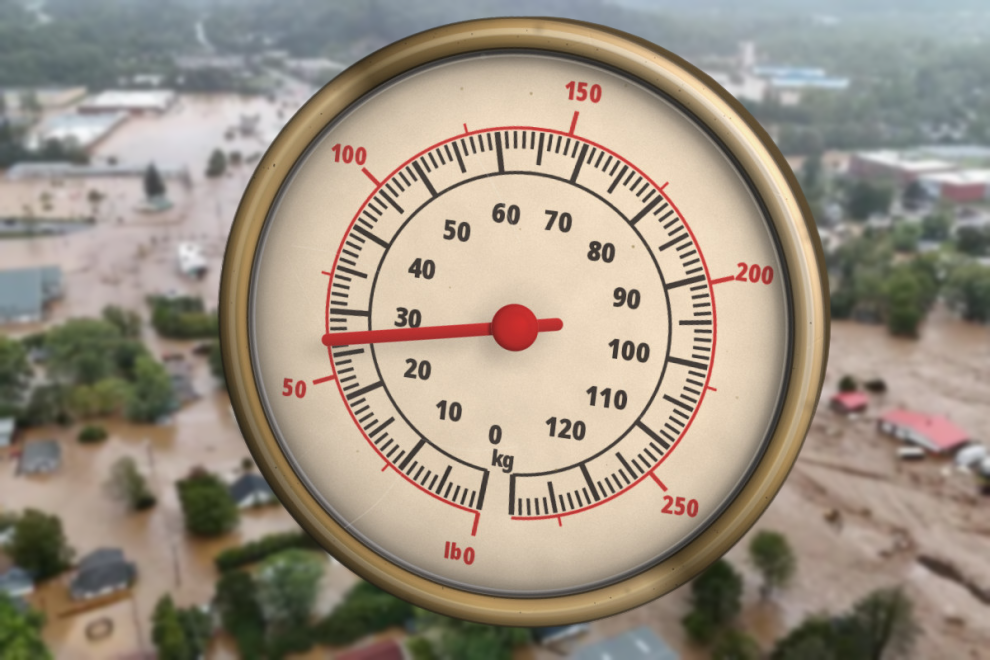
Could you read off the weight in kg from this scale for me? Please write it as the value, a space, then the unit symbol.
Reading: 27 kg
